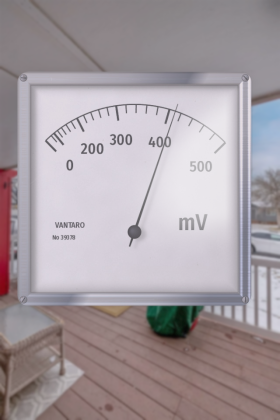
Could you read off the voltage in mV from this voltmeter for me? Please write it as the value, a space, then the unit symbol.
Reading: 410 mV
